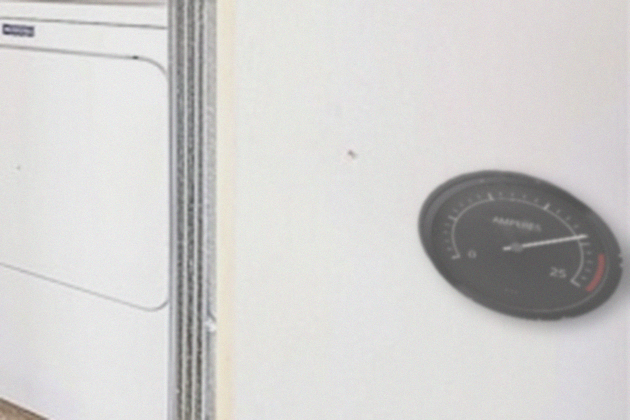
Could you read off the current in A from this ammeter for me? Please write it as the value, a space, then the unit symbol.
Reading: 19 A
